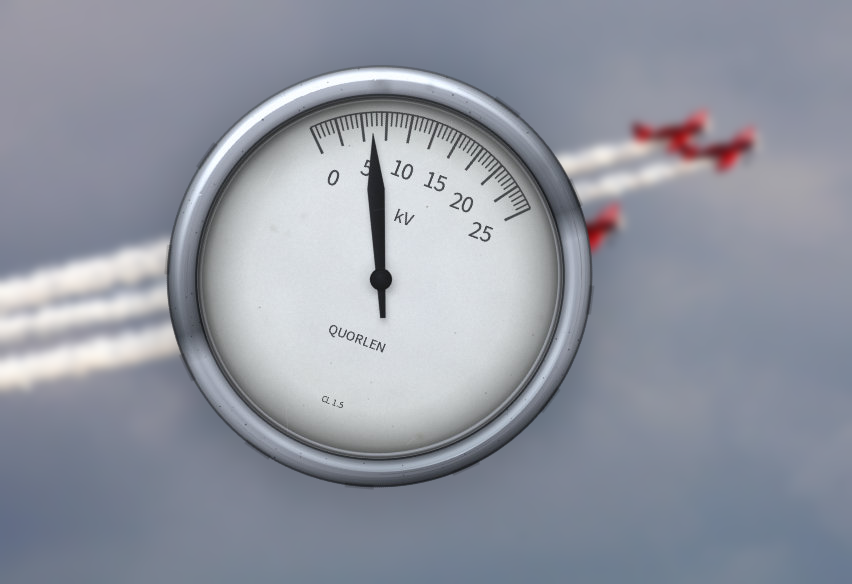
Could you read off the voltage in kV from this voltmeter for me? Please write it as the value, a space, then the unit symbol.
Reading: 6 kV
